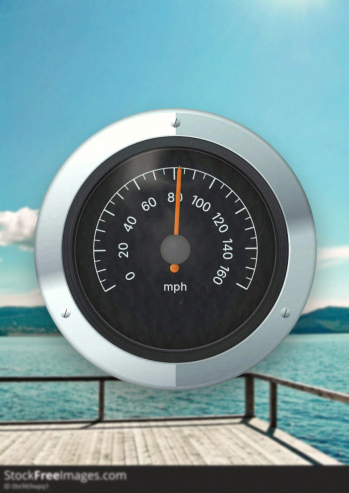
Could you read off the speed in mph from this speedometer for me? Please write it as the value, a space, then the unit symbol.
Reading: 82.5 mph
